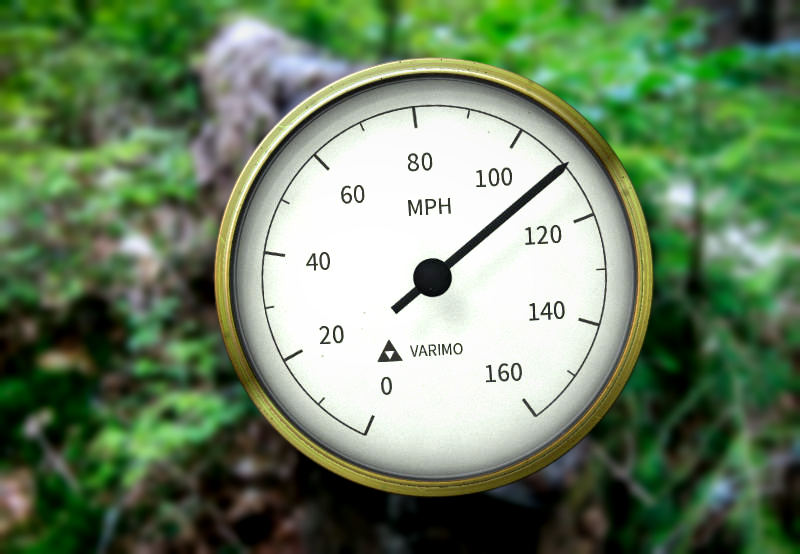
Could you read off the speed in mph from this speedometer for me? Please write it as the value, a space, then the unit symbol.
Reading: 110 mph
